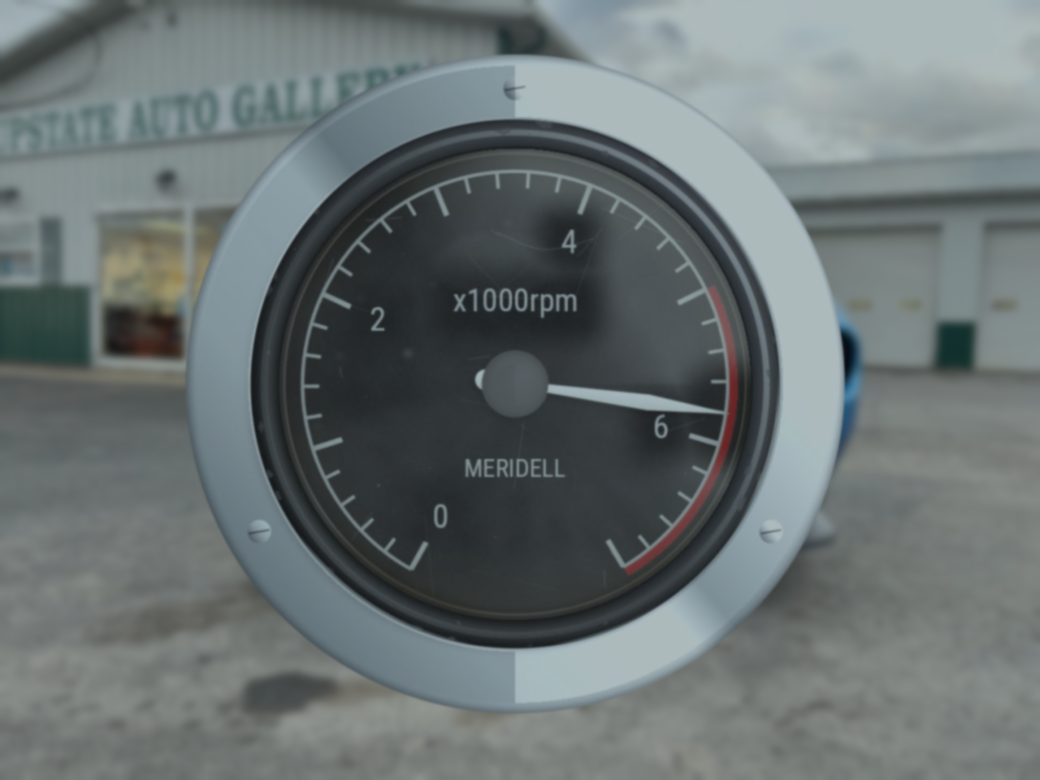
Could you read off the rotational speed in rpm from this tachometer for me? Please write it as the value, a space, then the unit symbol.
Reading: 5800 rpm
